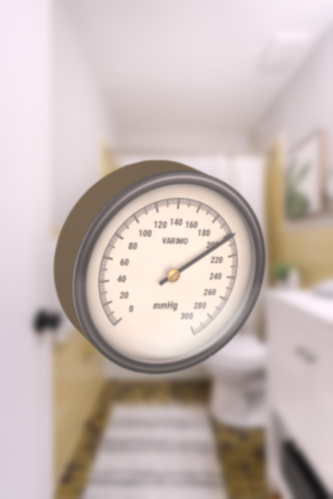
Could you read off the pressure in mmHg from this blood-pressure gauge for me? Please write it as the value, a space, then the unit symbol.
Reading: 200 mmHg
